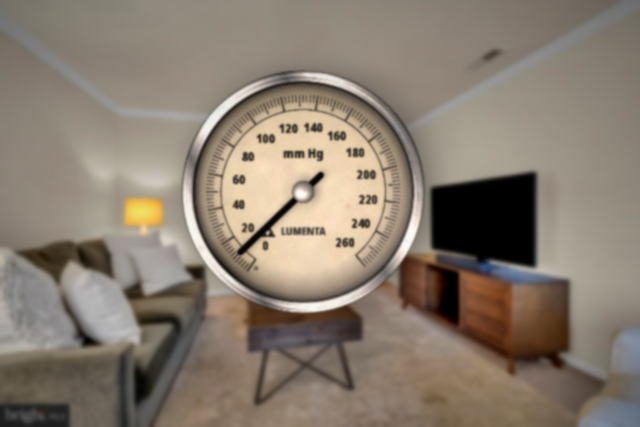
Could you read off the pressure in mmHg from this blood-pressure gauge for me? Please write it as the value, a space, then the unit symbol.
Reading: 10 mmHg
